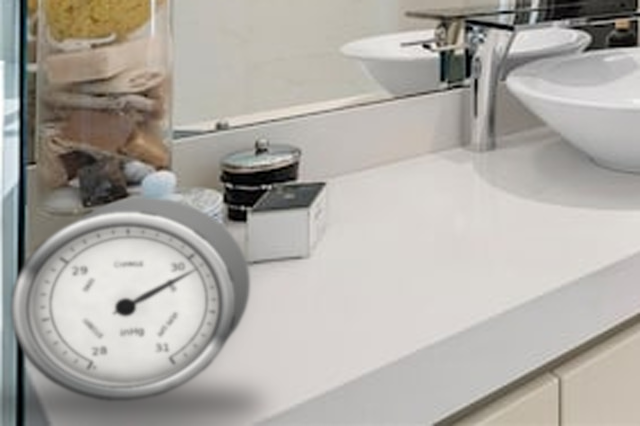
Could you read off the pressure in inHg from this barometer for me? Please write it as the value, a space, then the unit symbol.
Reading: 30.1 inHg
